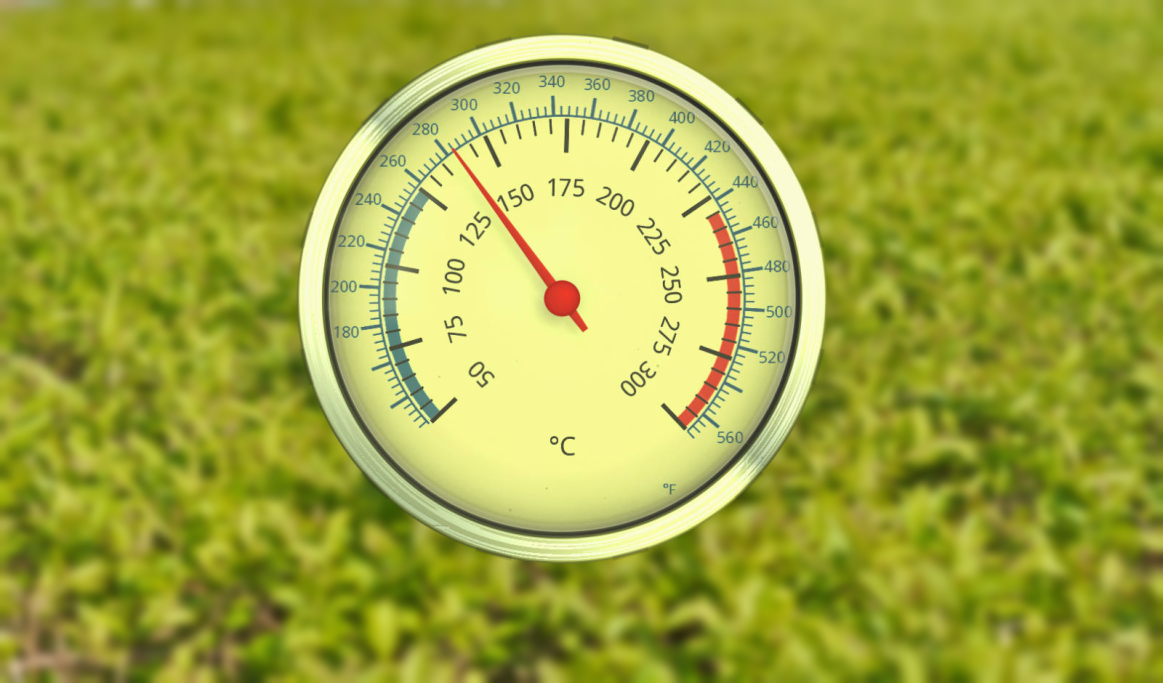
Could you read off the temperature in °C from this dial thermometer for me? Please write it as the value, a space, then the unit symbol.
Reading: 140 °C
